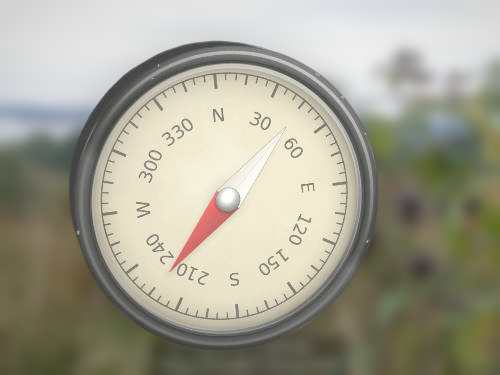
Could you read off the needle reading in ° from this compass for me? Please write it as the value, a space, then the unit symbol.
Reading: 225 °
